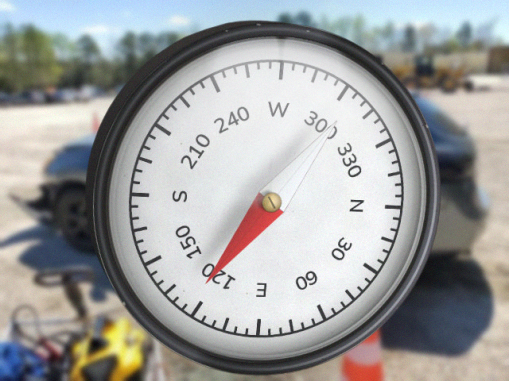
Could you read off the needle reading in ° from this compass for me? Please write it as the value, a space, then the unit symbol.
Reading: 125 °
